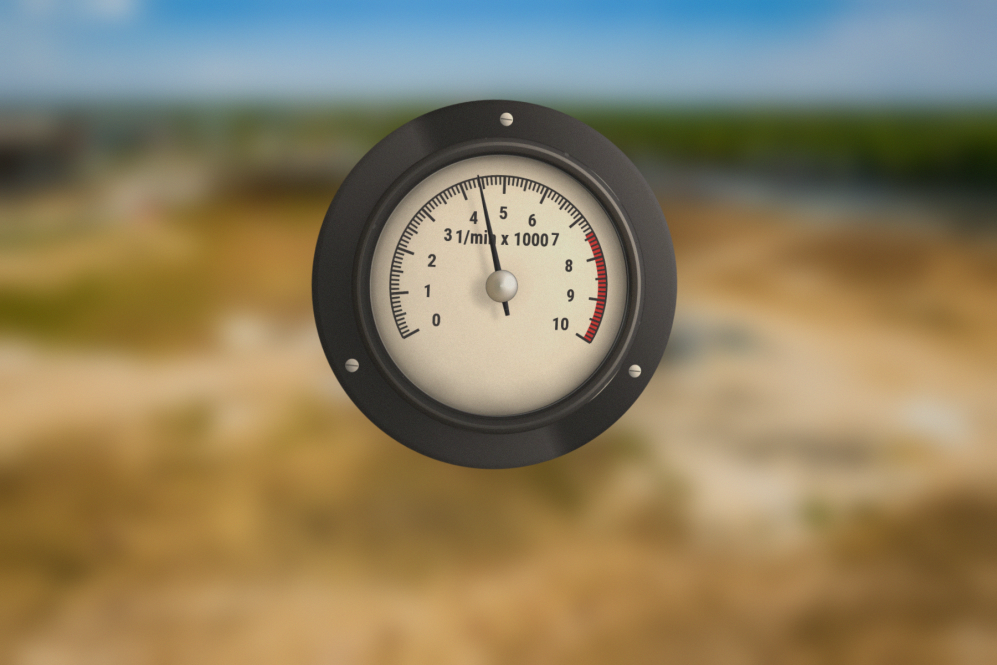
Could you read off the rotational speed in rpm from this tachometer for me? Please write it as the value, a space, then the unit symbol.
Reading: 4400 rpm
